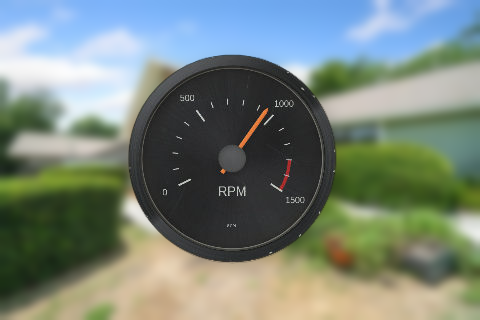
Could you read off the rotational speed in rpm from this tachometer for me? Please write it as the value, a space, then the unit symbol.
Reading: 950 rpm
